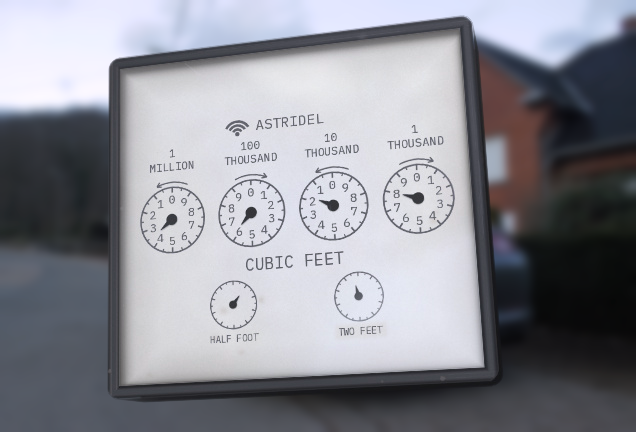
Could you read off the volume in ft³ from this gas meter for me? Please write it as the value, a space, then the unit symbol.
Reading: 361800 ft³
